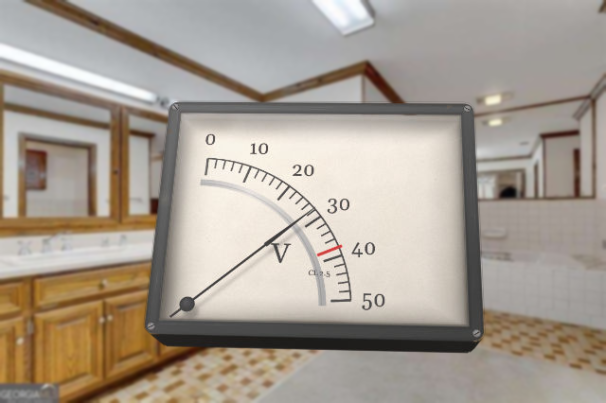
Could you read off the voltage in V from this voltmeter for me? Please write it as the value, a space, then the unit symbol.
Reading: 28 V
